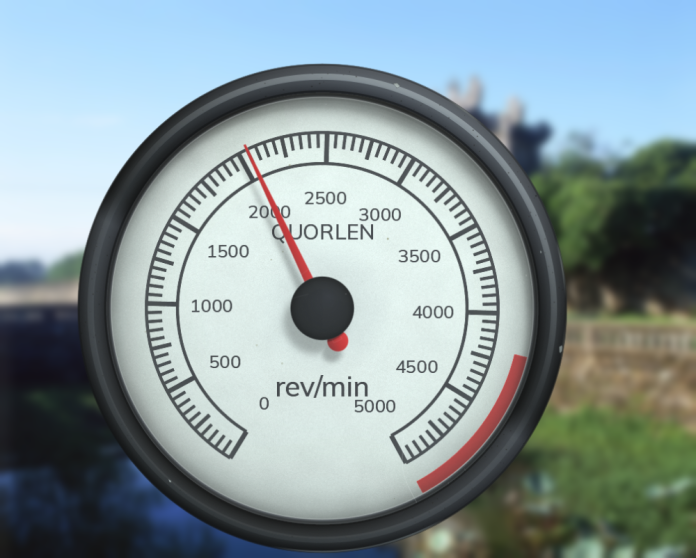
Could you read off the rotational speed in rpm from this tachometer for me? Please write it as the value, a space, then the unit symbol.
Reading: 2050 rpm
